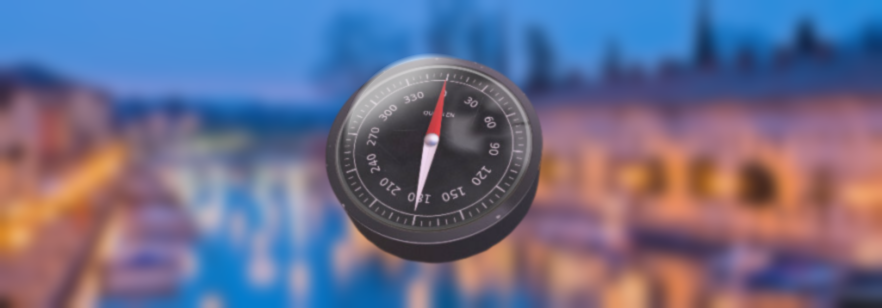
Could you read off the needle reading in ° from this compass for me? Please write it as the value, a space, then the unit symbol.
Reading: 0 °
